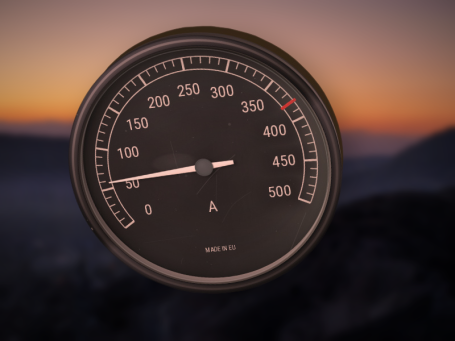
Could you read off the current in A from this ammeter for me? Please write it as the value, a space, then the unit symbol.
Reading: 60 A
